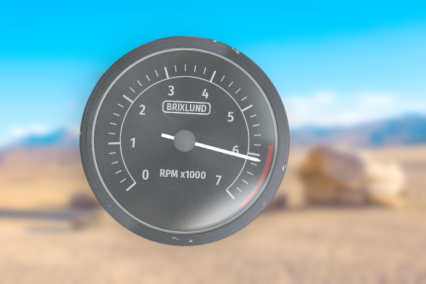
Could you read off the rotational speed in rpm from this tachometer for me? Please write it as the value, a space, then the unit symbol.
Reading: 6100 rpm
